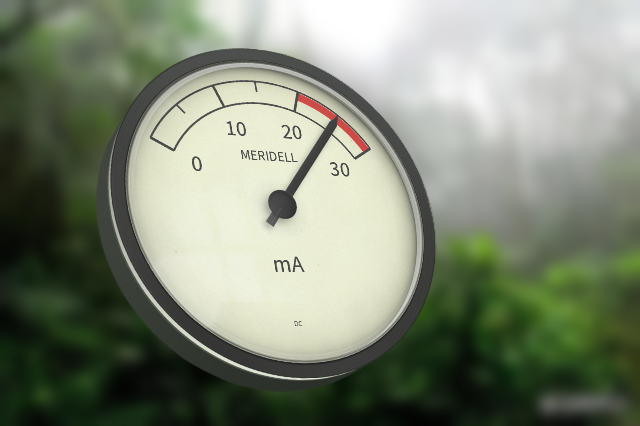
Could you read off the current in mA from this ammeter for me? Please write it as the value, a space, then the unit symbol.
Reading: 25 mA
